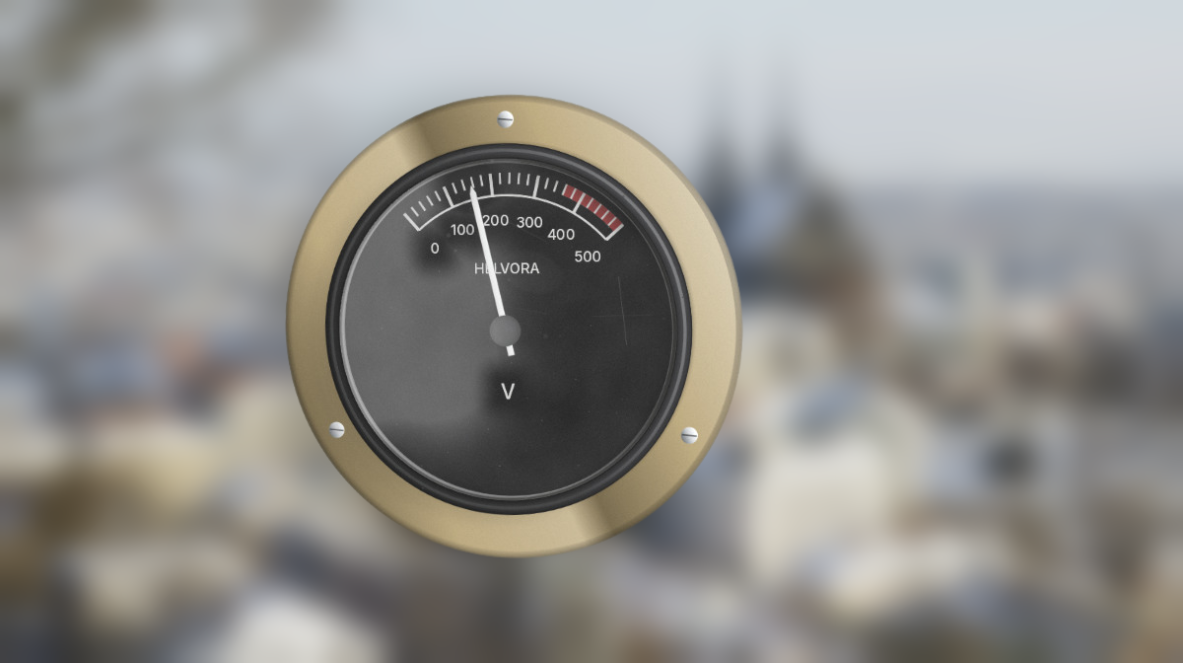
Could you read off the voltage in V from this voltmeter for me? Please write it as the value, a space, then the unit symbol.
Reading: 160 V
